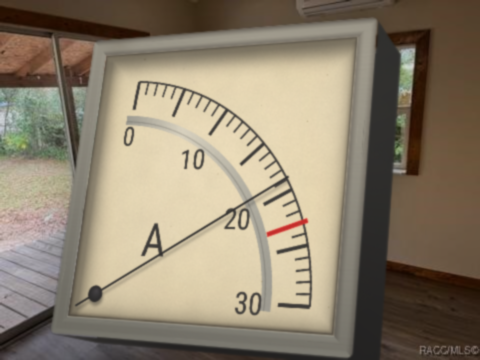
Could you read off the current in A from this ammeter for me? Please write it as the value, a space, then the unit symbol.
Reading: 19 A
